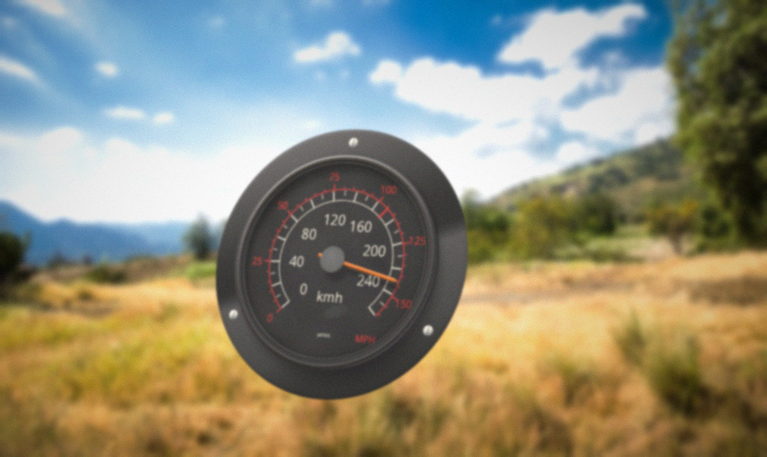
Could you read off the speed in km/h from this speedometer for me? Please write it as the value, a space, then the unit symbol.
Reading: 230 km/h
